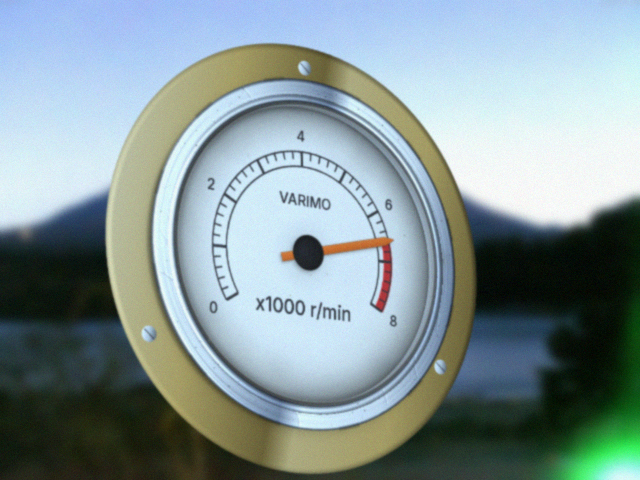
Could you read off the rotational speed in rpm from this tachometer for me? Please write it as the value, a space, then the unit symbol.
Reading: 6600 rpm
